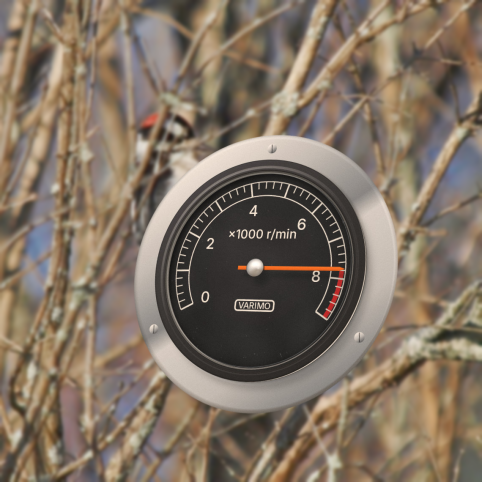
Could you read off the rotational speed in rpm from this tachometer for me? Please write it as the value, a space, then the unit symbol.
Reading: 7800 rpm
